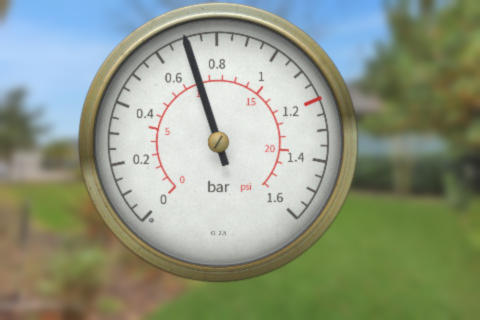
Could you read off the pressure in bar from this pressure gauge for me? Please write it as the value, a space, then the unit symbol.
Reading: 0.7 bar
